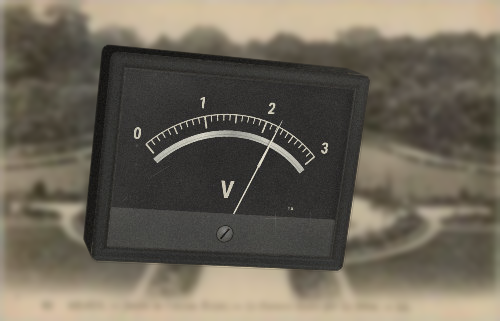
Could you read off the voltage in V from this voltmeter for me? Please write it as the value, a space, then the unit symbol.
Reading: 2.2 V
